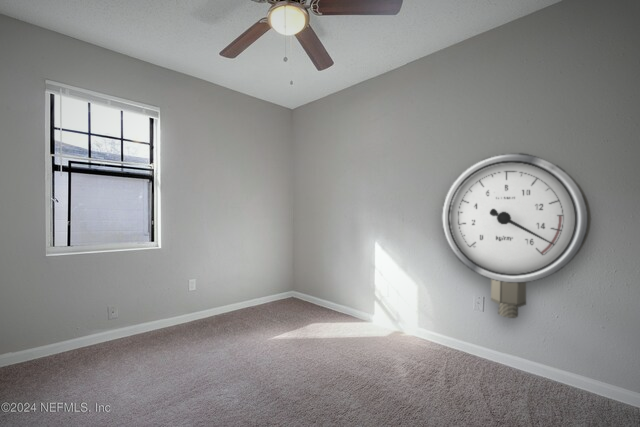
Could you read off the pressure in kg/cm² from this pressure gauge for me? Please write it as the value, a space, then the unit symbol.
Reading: 15 kg/cm²
